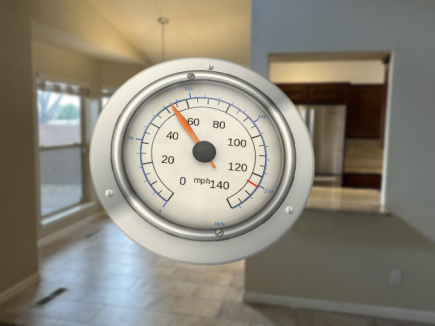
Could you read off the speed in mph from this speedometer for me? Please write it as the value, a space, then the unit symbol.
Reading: 52.5 mph
